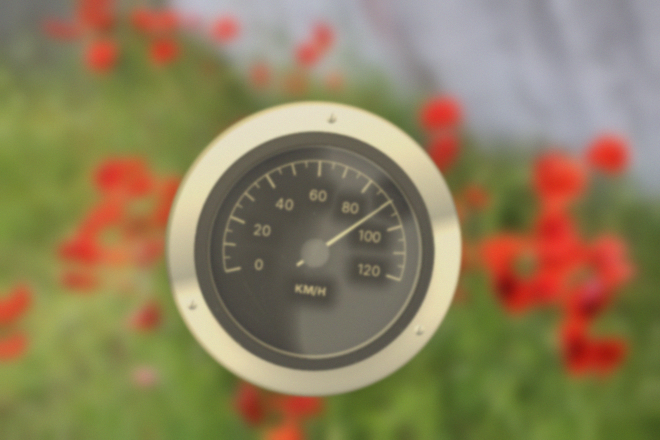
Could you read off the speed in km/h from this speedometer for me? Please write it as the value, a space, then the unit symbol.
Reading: 90 km/h
